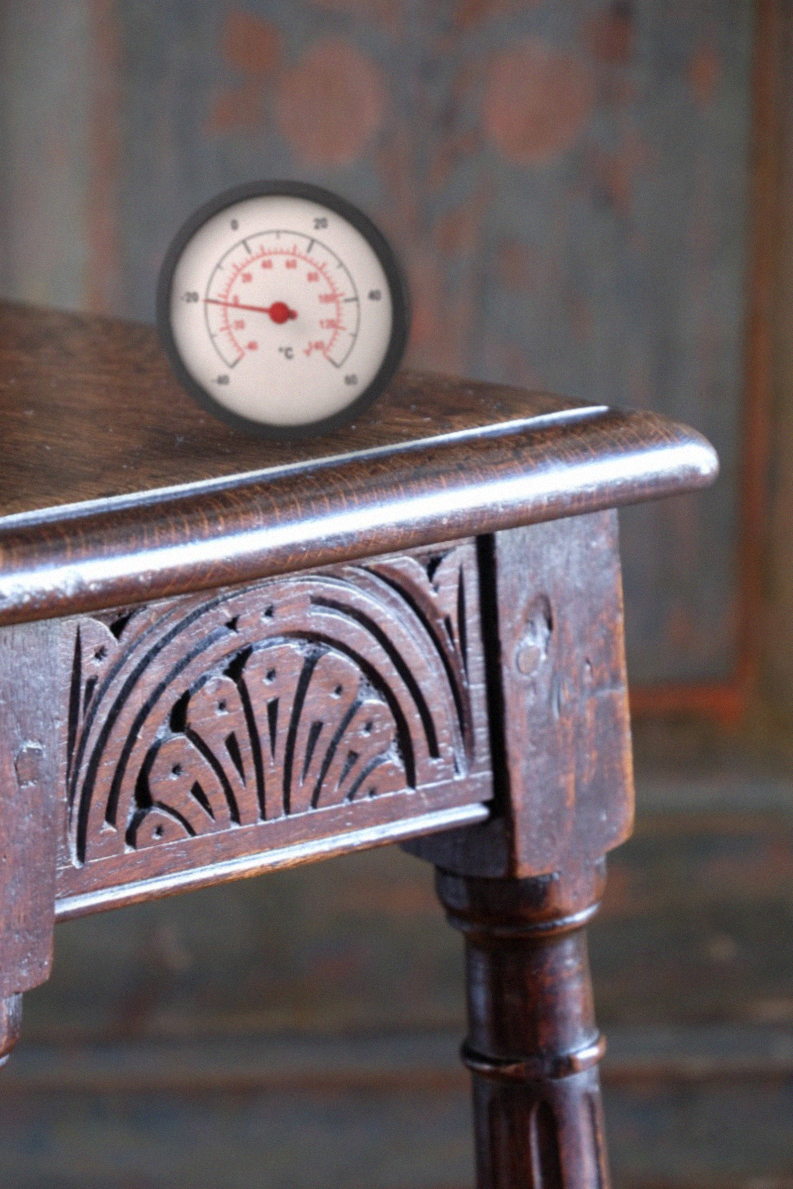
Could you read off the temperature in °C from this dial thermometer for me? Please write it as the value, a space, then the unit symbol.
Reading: -20 °C
